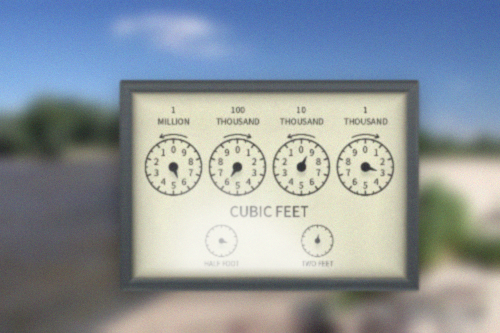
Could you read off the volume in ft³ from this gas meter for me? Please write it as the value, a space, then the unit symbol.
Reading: 559300 ft³
